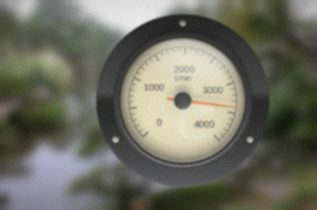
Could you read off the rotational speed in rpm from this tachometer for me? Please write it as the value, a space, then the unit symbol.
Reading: 3400 rpm
